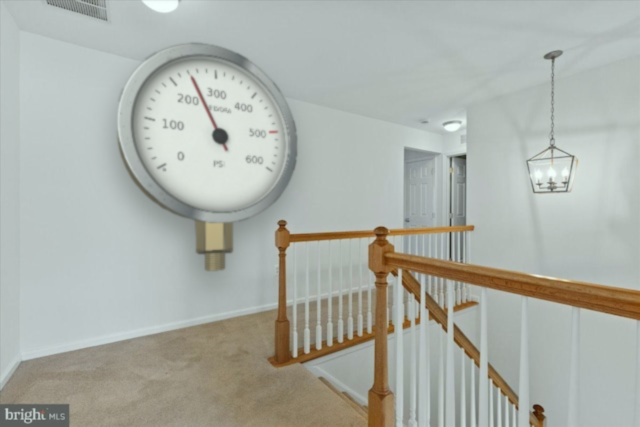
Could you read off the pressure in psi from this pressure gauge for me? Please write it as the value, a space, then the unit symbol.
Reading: 240 psi
